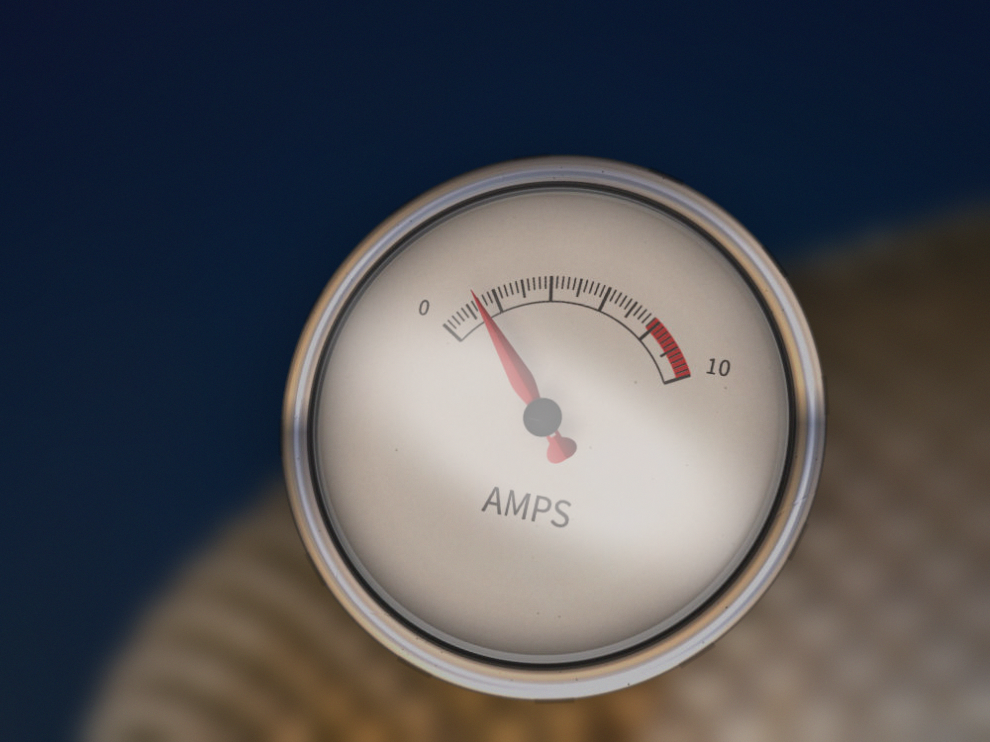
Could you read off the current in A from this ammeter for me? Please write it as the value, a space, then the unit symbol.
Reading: 1.4 A
